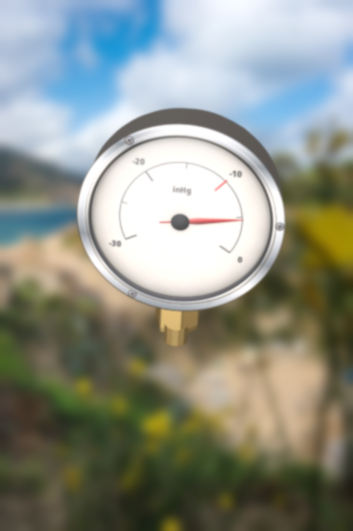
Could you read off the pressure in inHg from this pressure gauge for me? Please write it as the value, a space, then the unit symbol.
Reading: -5 inHg
